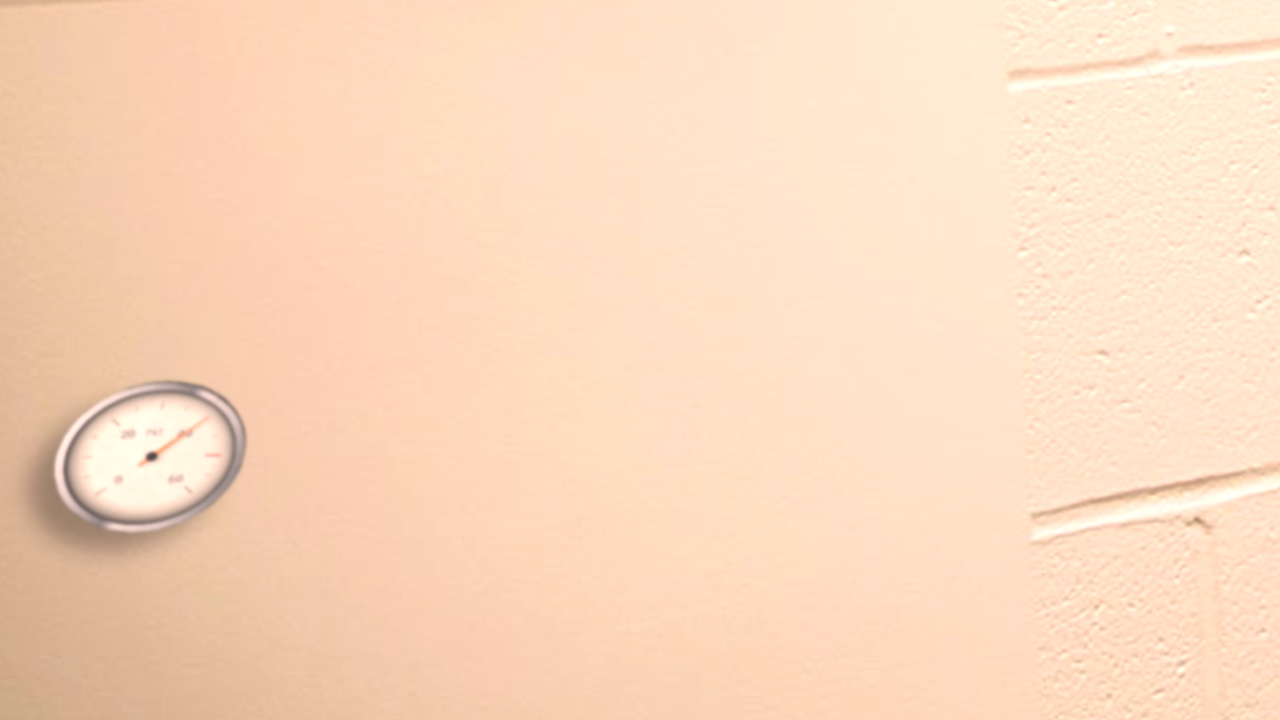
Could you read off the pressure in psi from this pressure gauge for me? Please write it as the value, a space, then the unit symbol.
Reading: 40 psi
